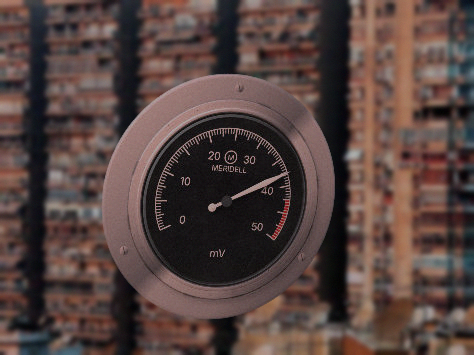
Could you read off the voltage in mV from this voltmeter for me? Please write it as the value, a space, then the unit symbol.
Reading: 37.5 mV
